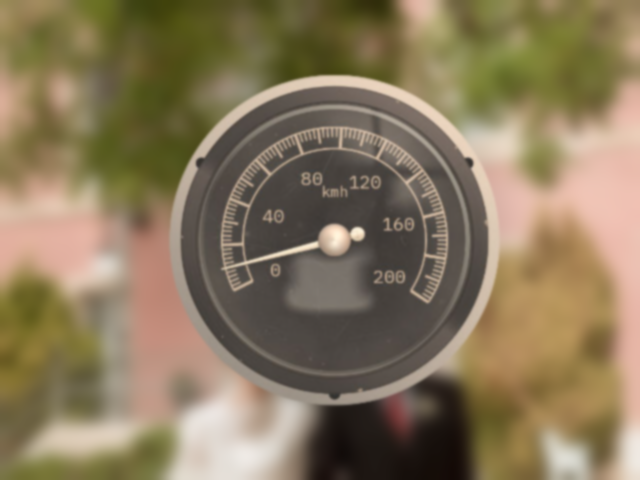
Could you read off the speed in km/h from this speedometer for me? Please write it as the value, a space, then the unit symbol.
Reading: 10 km/h
